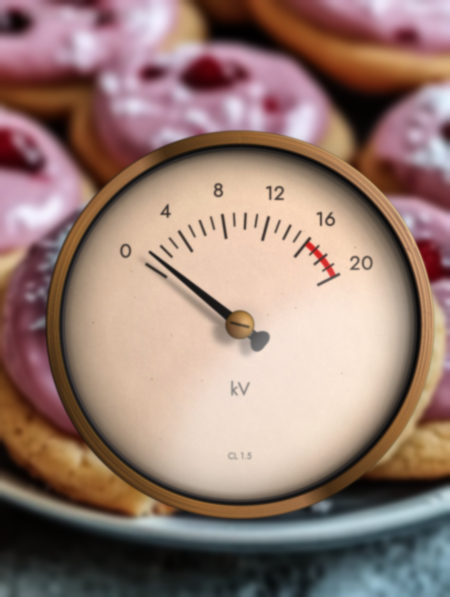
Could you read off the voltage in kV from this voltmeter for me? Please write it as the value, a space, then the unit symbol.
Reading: 1 kV
